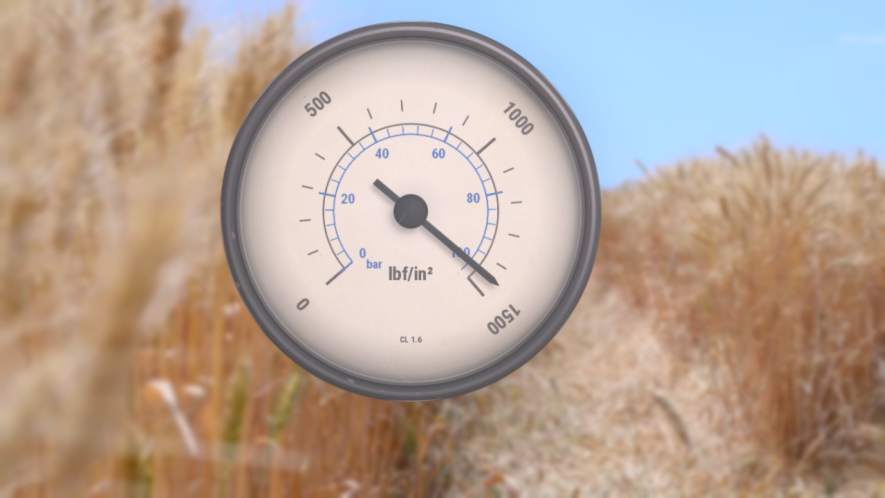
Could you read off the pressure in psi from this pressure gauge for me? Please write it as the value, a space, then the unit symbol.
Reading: 1450 psi
